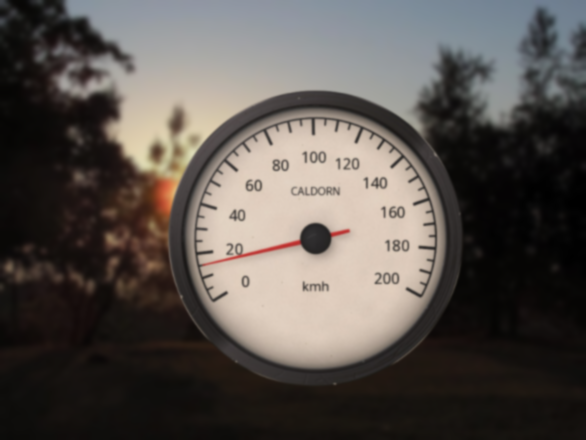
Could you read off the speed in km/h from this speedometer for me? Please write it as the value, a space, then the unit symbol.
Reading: 15 km/h
